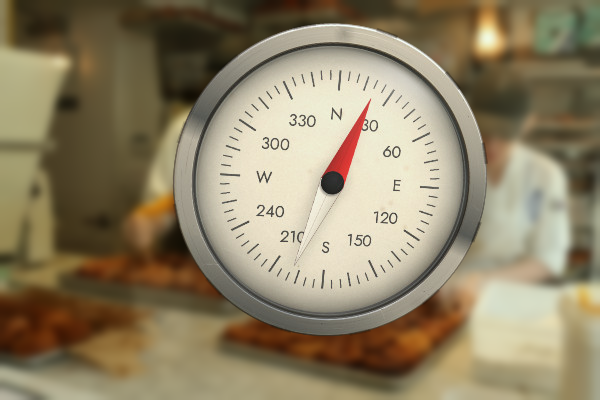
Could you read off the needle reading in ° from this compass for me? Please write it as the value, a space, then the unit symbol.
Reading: 20 °
